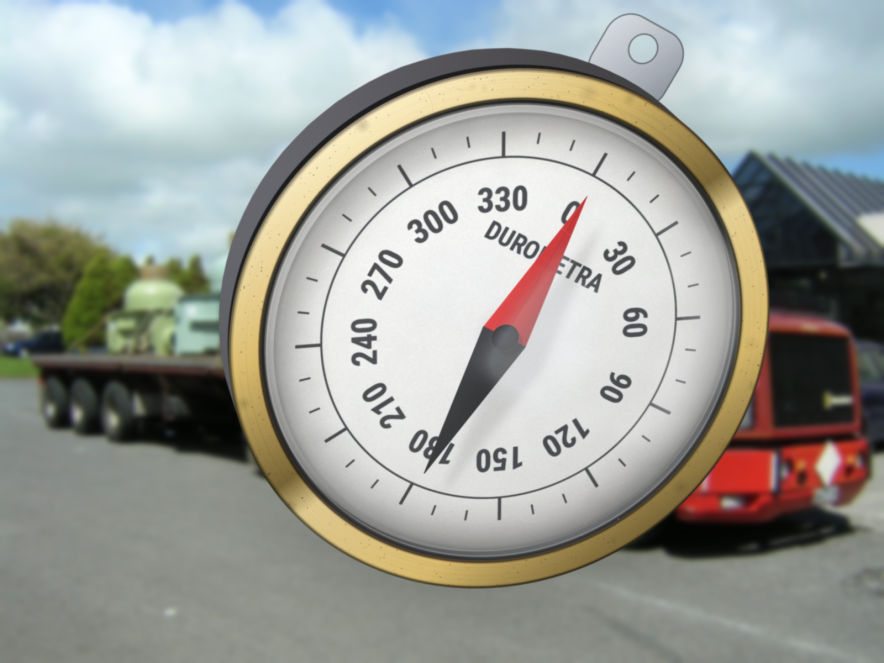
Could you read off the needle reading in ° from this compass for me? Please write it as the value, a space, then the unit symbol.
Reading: 0 °
